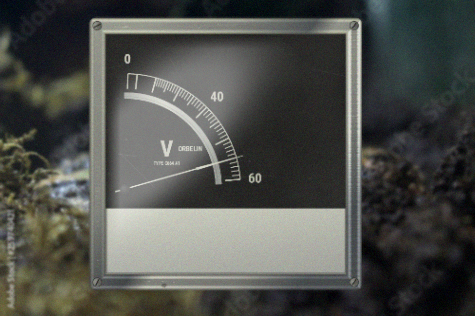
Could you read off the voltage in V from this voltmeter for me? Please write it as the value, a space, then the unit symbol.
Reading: 55 V
